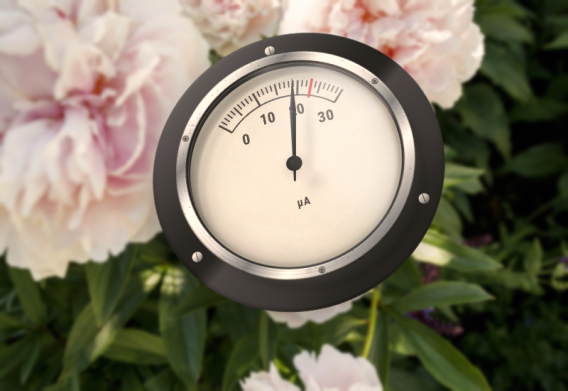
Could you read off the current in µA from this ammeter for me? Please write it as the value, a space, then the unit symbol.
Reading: 19 µA
